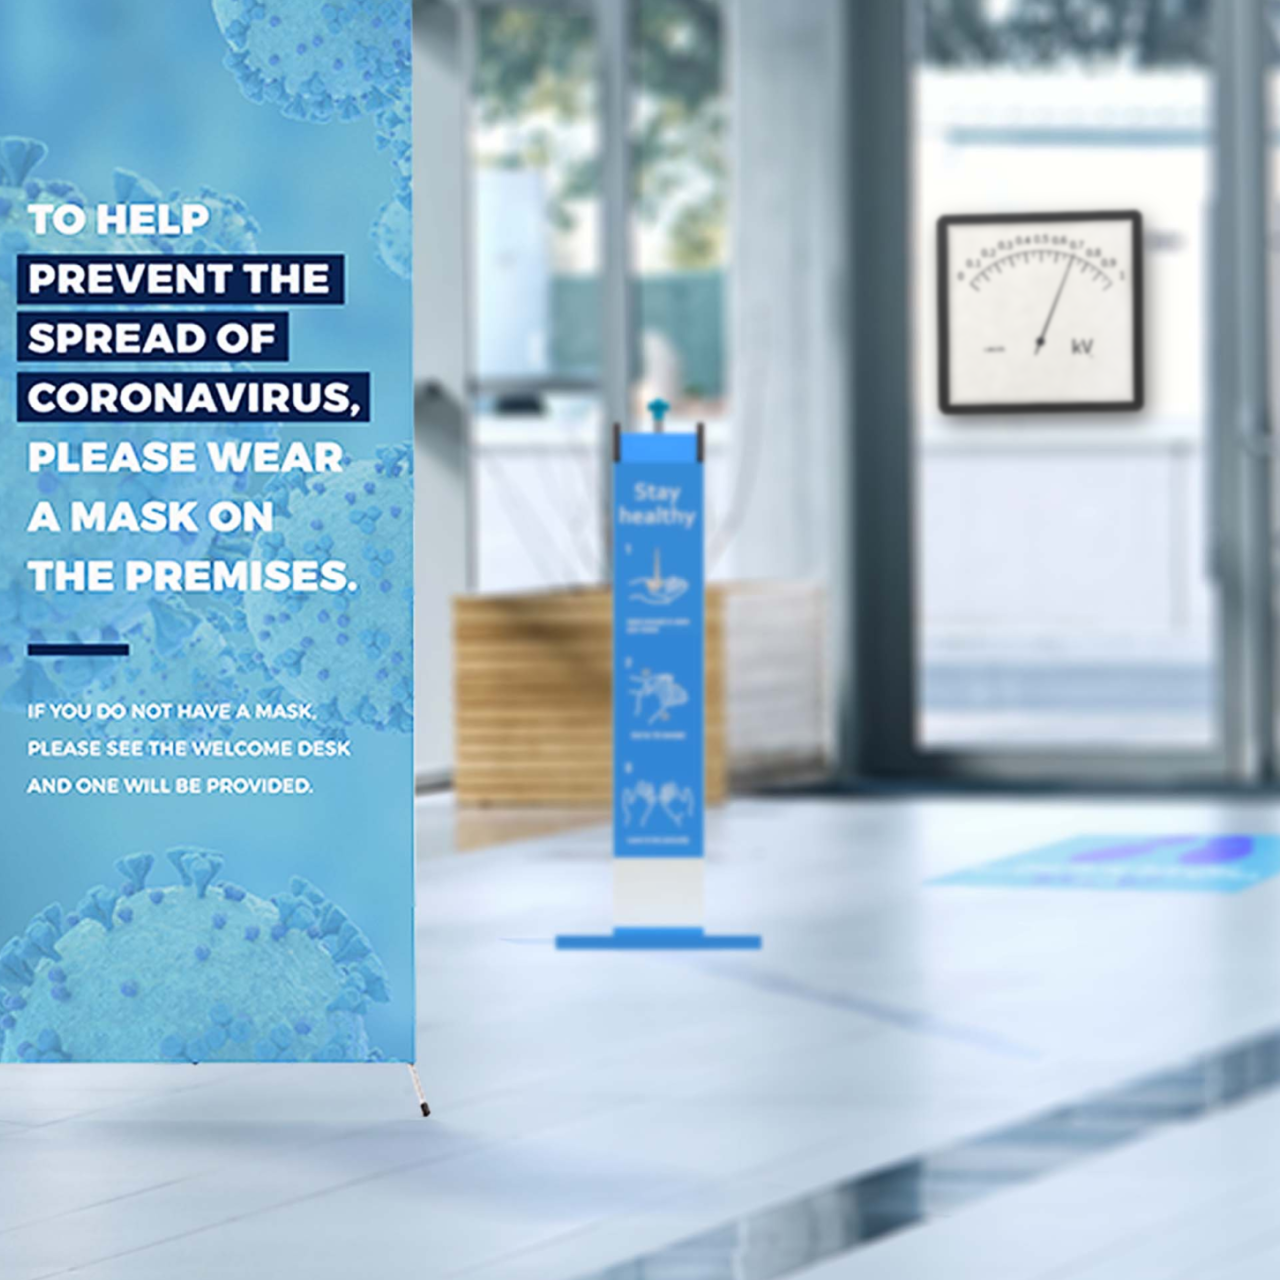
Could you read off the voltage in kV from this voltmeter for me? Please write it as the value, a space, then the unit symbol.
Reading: 0.7 kV
